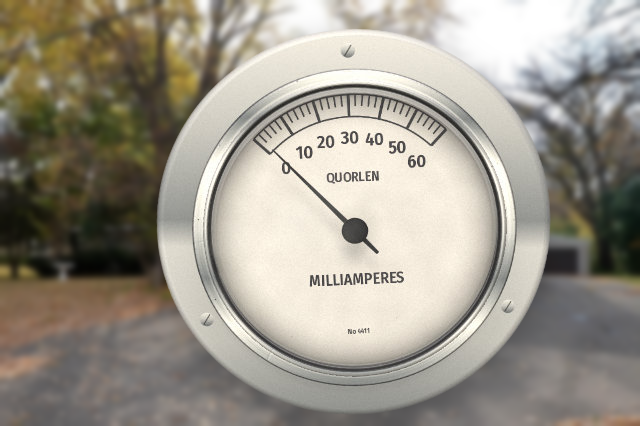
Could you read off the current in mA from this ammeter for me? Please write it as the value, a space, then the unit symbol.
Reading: 2 mA
